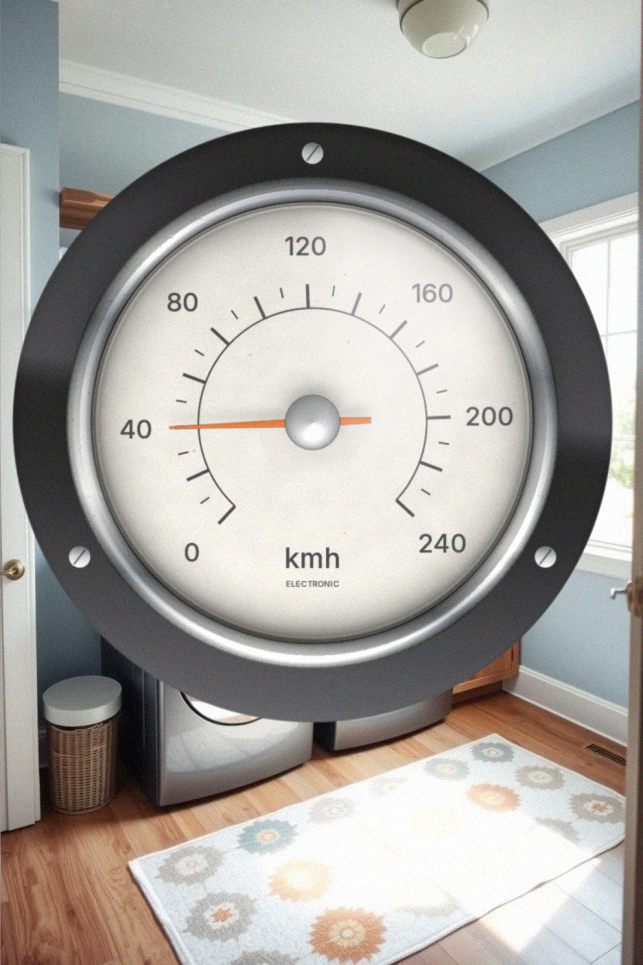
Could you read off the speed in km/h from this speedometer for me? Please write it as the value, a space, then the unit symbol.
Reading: 40 km/h
